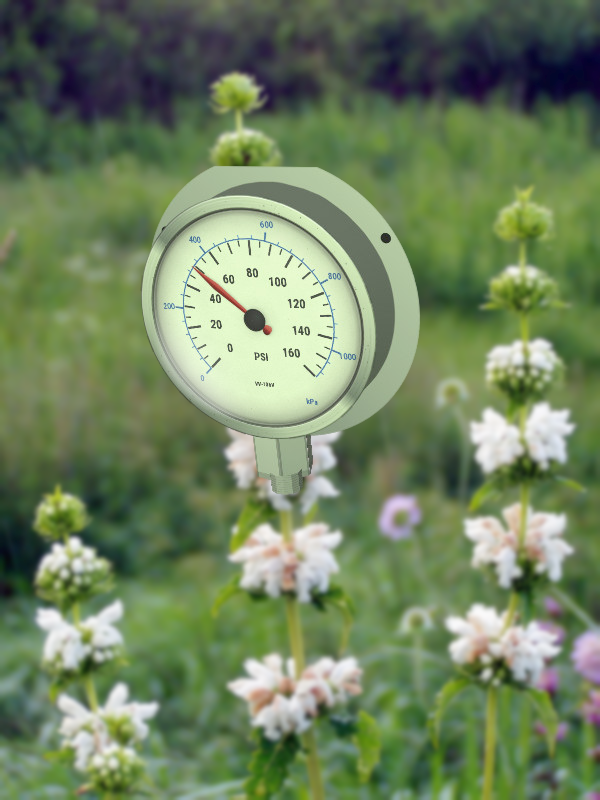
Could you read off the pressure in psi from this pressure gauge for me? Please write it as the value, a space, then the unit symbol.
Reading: 50 psi
